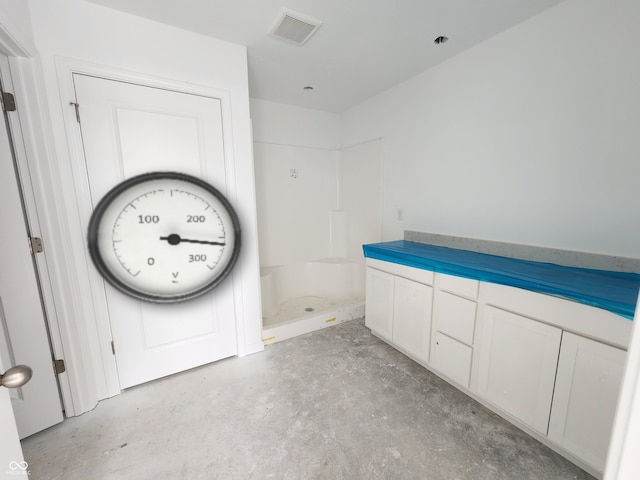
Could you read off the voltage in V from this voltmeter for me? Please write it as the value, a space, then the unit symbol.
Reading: 260 V
